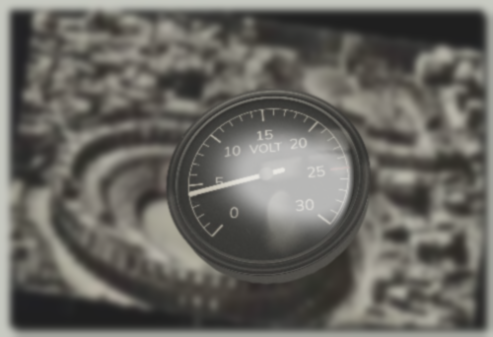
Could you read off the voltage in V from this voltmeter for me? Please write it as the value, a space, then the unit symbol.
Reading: 4 V
